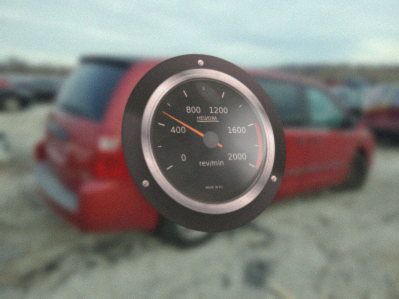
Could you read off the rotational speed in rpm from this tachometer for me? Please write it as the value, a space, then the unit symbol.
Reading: 500 rpm
